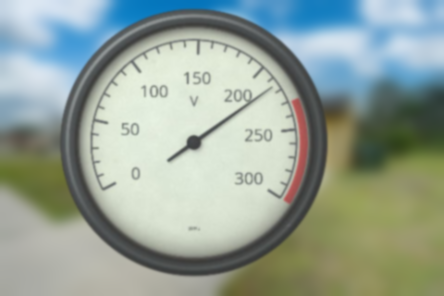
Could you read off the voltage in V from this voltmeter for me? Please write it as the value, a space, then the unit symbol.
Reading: 215 V
